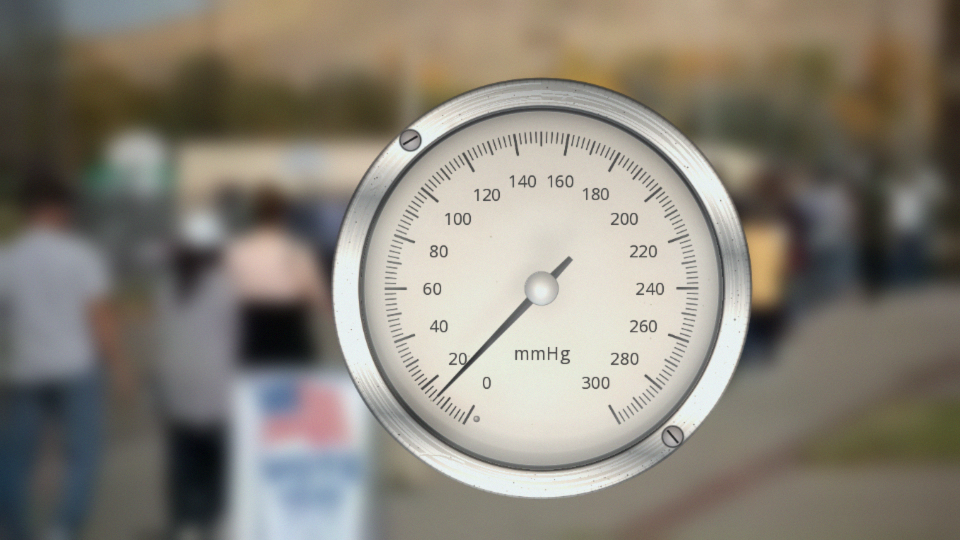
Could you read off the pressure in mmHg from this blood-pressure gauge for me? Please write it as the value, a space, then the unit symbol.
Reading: 14 mmHg
